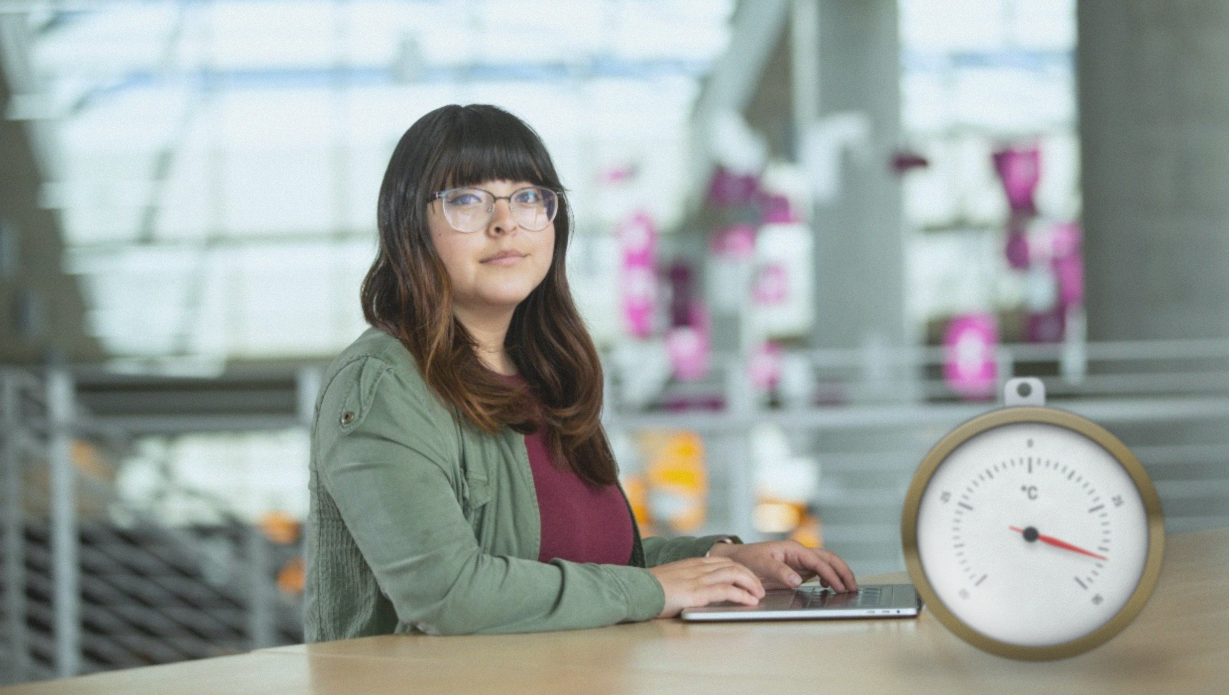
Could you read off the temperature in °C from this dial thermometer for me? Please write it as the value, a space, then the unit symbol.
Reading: 40 °C
